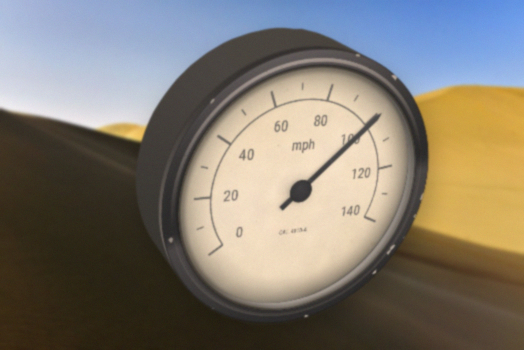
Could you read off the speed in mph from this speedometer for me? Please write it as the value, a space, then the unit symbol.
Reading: 100 mph
